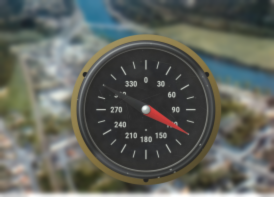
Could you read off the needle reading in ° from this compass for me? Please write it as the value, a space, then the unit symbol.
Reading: 120 °
